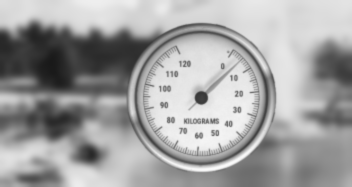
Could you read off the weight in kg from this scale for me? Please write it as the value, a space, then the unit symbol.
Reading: 5 kg
